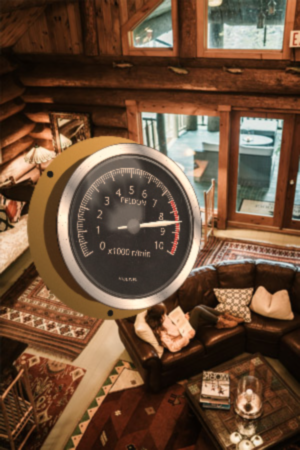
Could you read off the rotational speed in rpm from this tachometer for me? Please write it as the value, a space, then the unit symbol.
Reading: 8500 rpm
